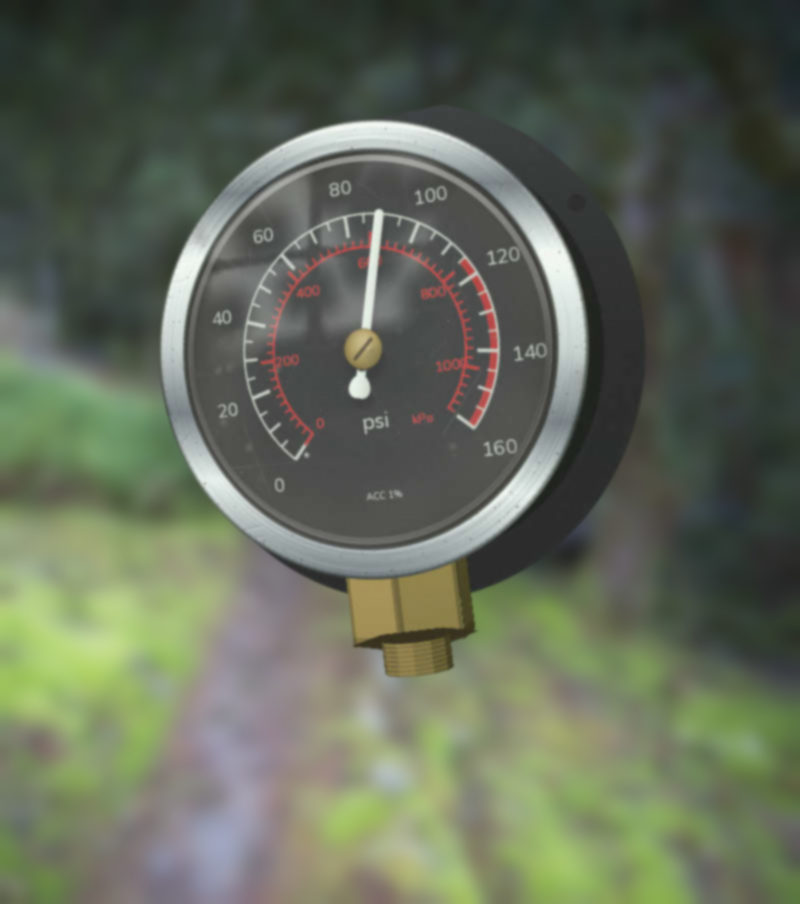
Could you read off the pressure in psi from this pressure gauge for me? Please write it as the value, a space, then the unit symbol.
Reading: 90 psi
